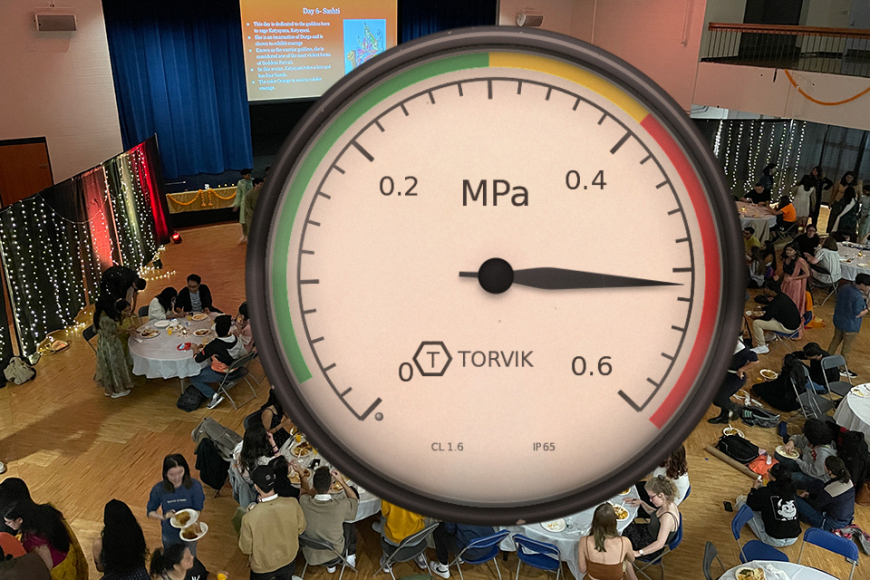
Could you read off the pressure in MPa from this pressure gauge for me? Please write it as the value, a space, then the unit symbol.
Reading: 0.51 MPa
